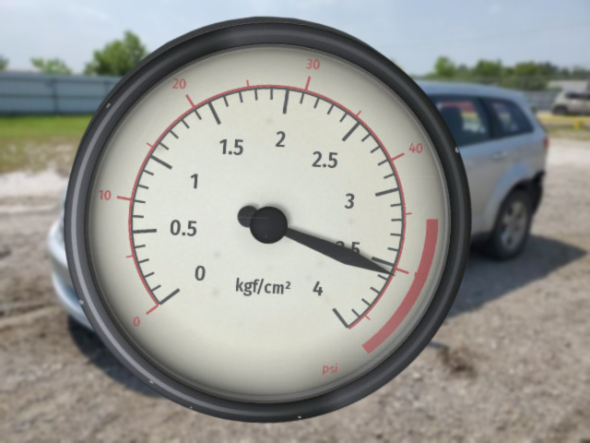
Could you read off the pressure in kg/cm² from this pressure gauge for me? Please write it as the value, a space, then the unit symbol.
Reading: 3.55 kg/cm²
